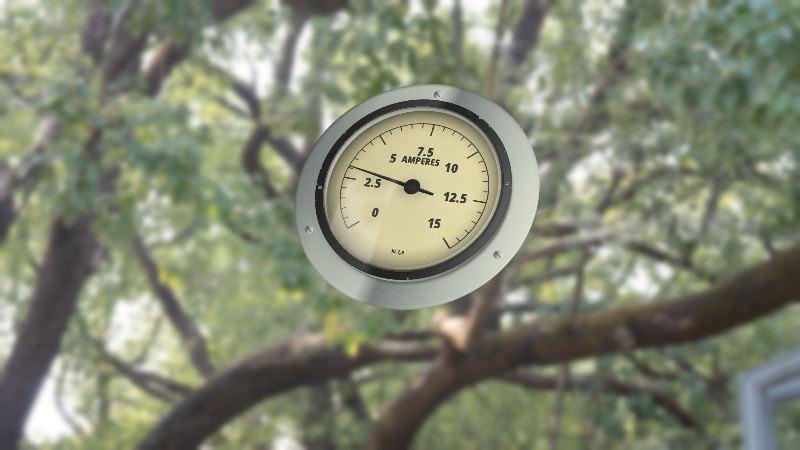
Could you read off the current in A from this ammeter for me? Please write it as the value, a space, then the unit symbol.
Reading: 3 A
